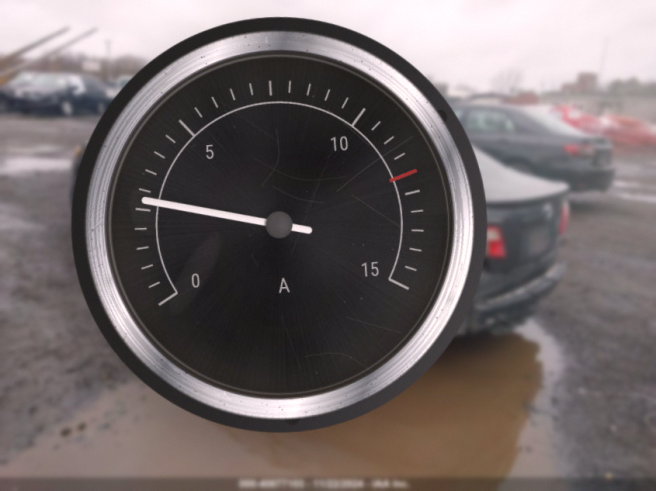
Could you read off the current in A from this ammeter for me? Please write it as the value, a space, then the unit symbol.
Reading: 2.75 A
